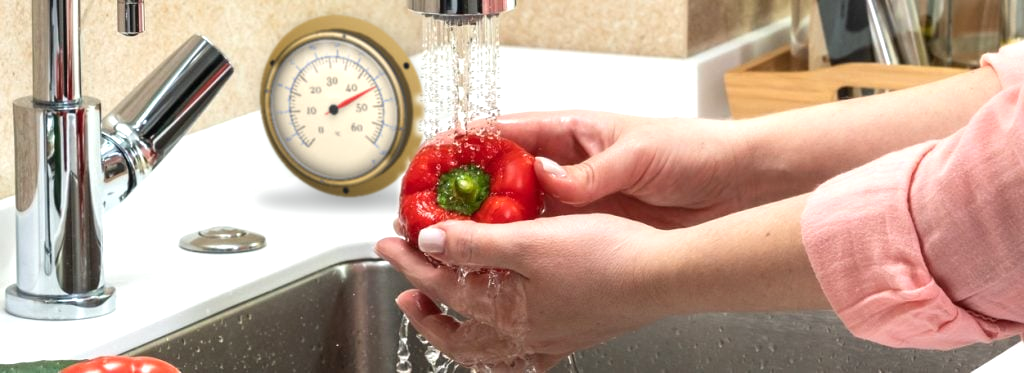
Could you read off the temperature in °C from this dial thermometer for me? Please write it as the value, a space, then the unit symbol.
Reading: 45 °C
